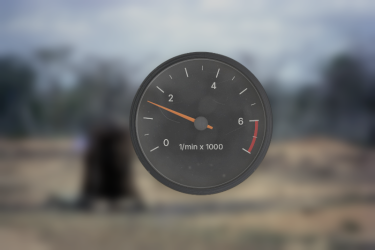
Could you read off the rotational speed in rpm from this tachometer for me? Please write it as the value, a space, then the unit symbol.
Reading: 1500 rpm
